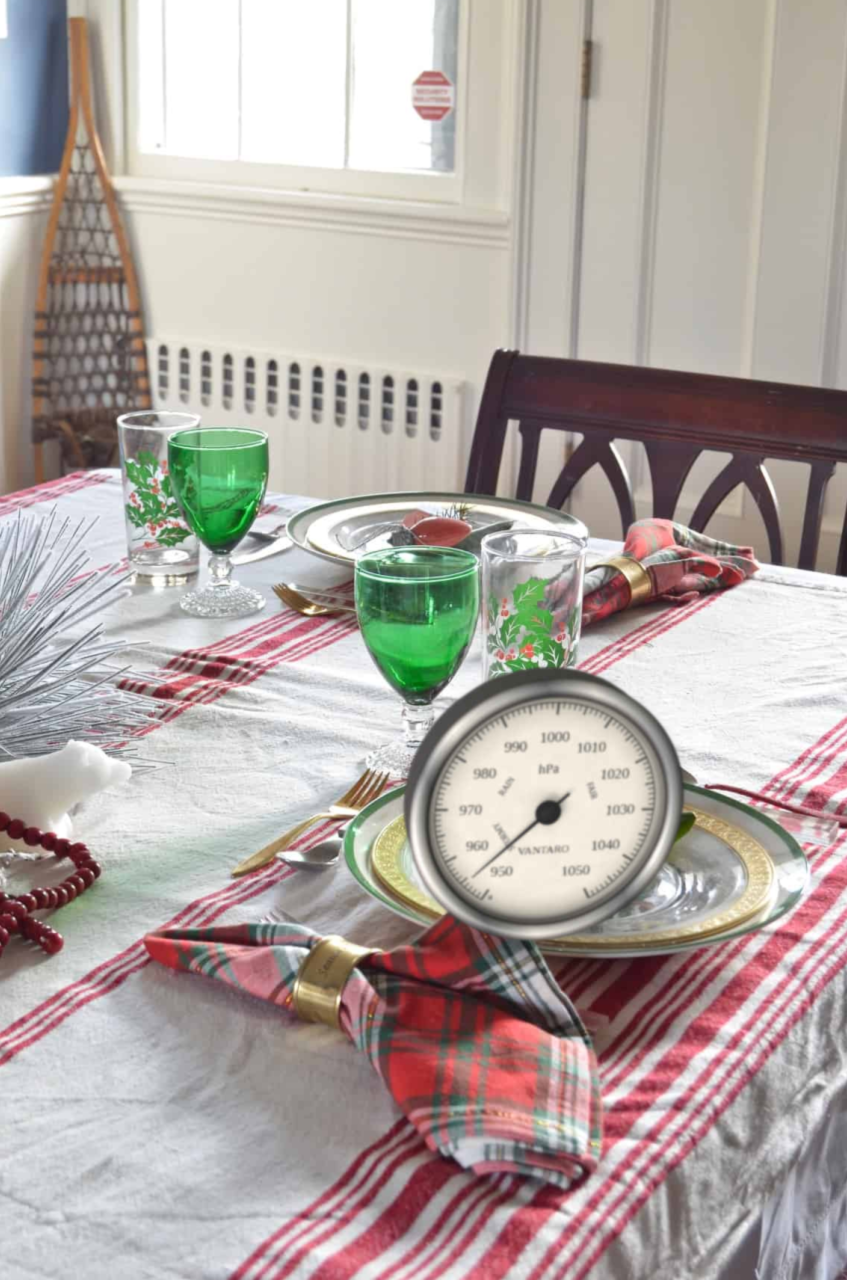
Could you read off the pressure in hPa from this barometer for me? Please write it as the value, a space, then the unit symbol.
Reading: 955 hPa
